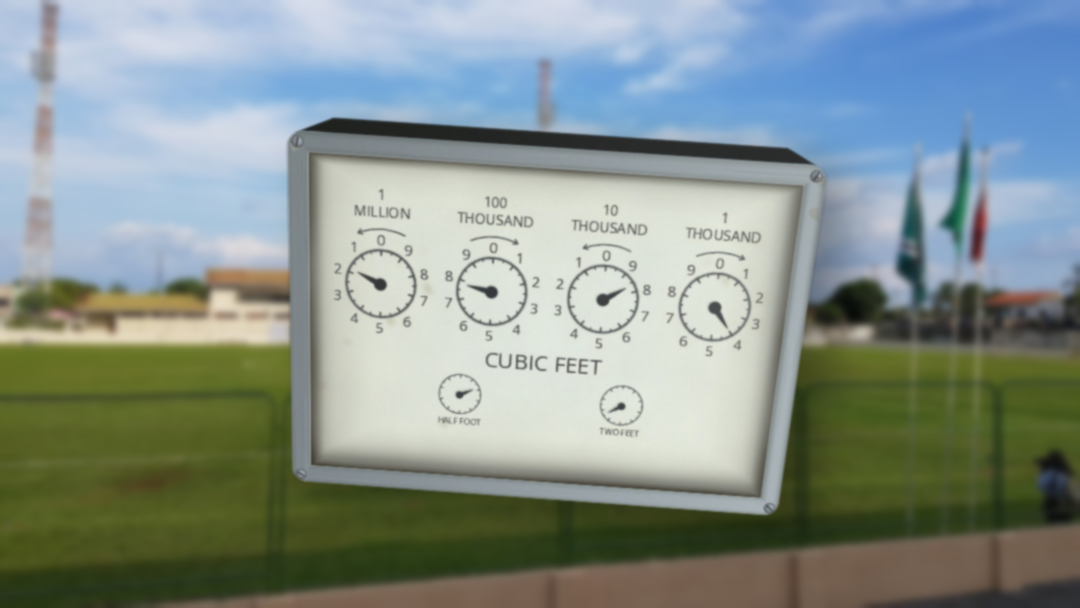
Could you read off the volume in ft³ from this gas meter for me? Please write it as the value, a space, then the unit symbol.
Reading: 178400 ft³
